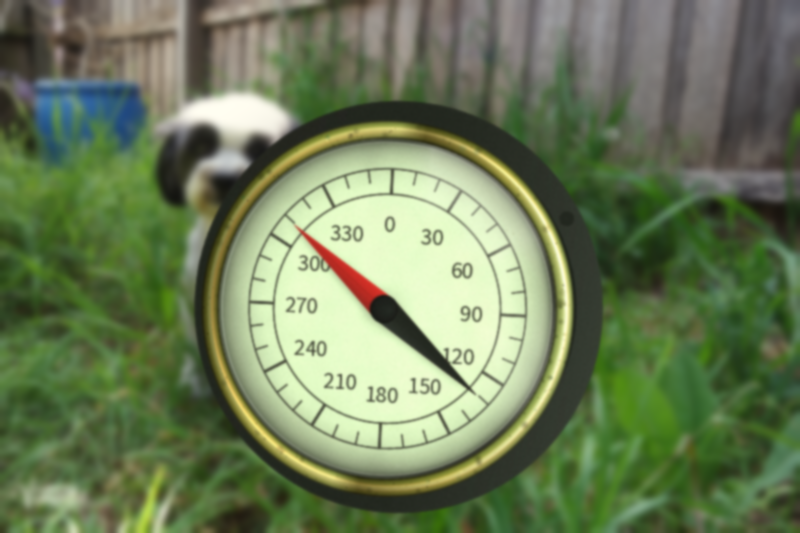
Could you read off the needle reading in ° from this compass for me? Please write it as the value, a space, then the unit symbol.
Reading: 310 °
